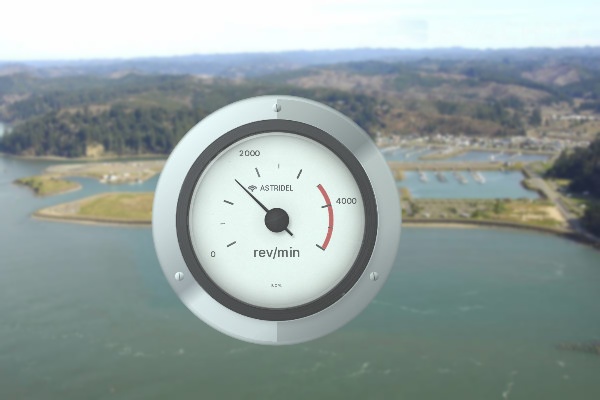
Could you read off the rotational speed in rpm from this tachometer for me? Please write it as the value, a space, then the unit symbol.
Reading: 1500 rpm
